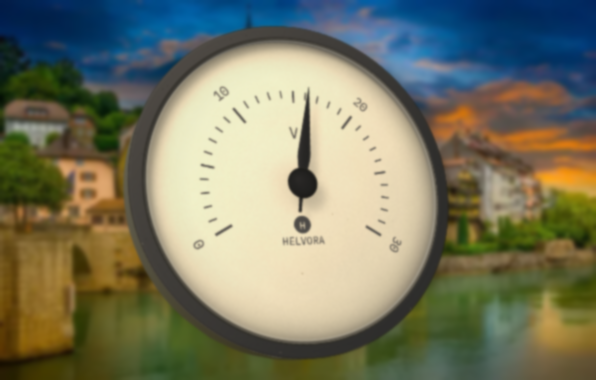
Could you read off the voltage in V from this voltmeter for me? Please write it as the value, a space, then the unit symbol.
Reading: 16 V
